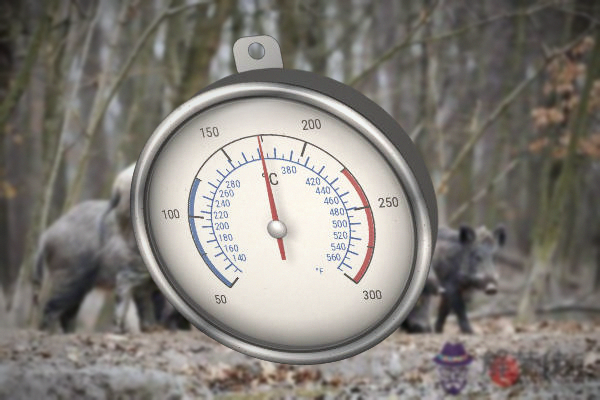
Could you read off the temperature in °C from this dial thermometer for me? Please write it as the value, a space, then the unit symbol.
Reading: 175 °C
